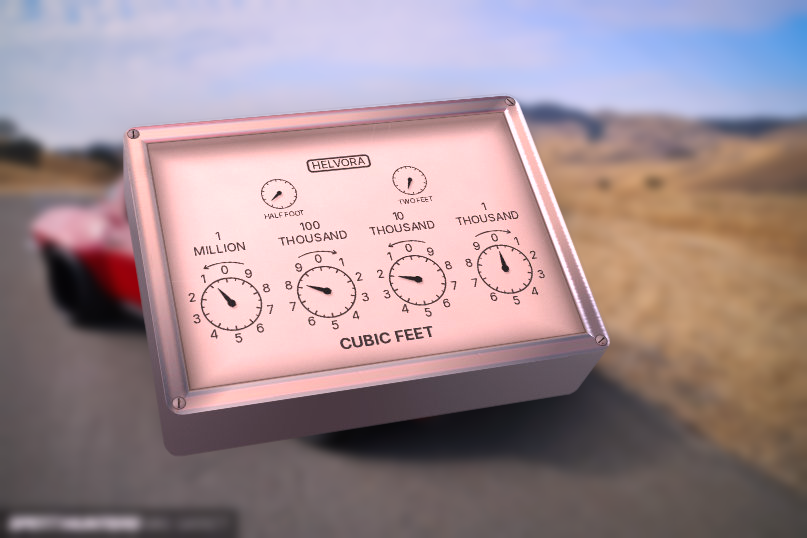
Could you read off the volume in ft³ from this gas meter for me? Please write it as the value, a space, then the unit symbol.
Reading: 82000 ft³
